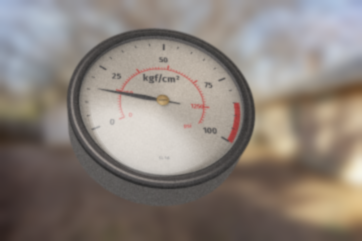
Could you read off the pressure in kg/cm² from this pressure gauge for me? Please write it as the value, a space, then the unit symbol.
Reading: 15 kg/cm²
